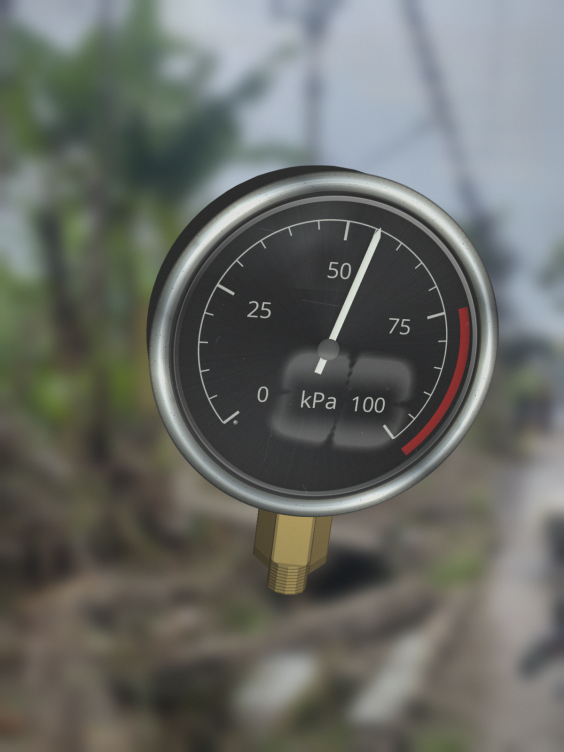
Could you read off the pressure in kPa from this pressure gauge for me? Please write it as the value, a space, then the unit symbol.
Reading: 55 kPa
